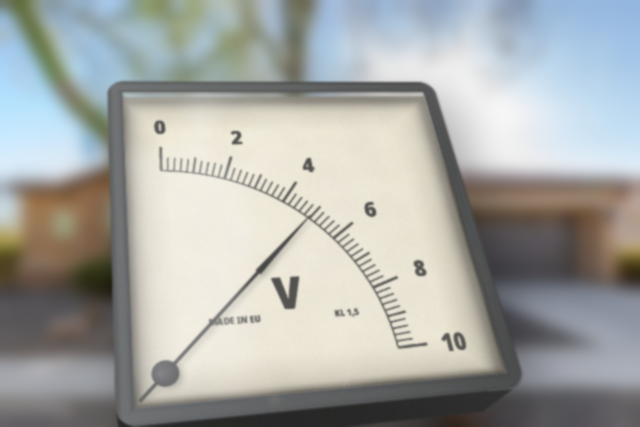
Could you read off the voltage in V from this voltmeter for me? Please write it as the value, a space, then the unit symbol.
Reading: 5 V
